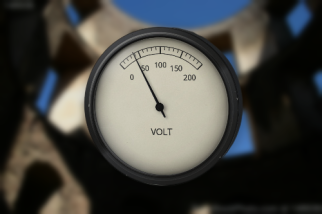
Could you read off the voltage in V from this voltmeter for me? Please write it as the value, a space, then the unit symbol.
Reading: 40 V
